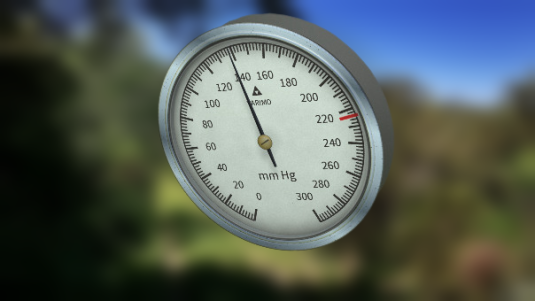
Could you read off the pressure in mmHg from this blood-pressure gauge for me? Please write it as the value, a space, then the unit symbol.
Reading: 140 mmHg
